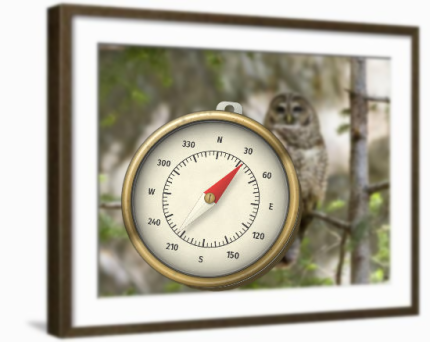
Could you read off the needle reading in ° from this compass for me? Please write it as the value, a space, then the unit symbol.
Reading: 35 °
